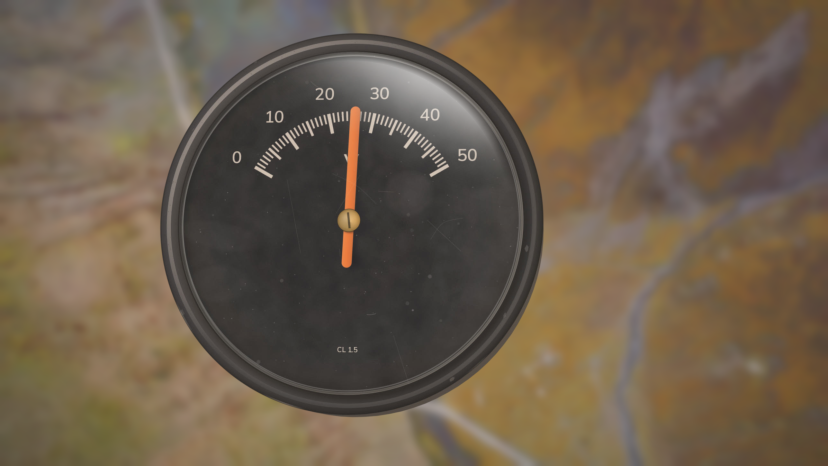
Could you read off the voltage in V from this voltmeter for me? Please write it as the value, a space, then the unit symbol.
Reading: 26 V
